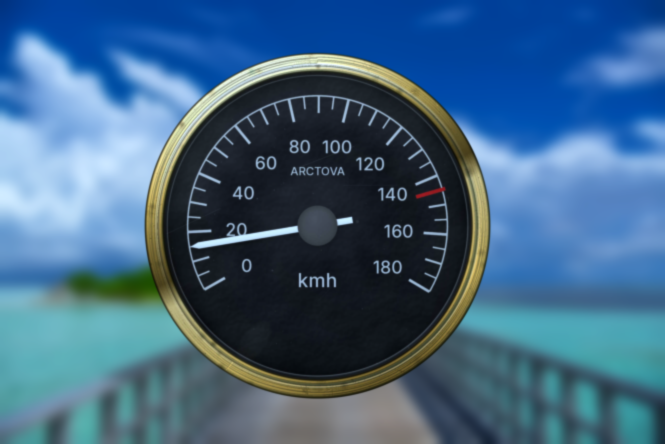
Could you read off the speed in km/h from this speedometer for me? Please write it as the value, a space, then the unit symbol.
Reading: 15 km/h
